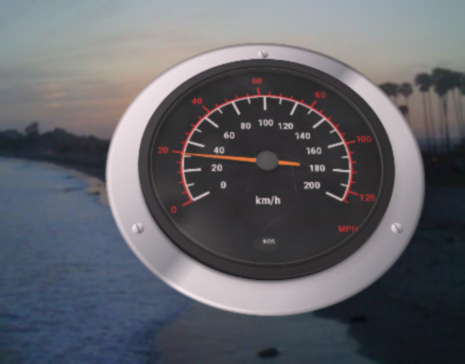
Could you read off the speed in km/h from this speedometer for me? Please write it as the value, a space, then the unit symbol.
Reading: 30 km/h
